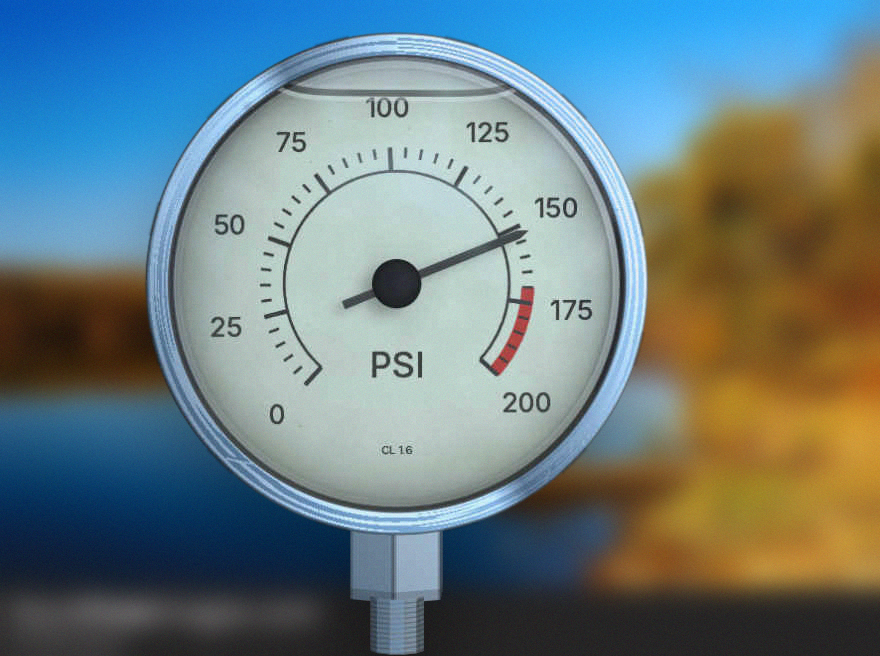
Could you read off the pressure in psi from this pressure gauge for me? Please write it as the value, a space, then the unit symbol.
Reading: 152.5 psi
